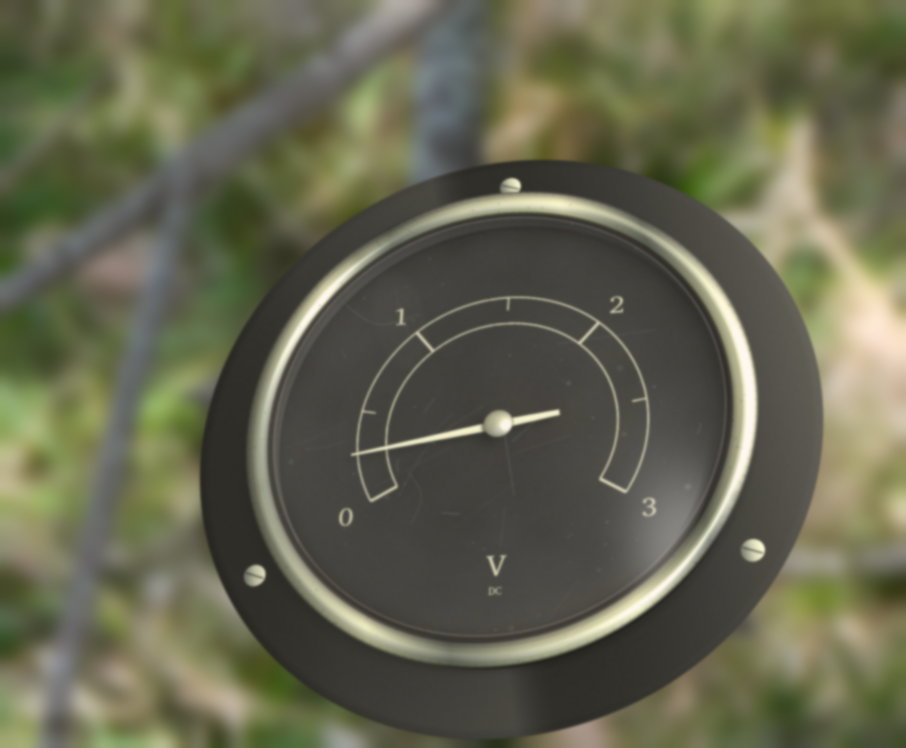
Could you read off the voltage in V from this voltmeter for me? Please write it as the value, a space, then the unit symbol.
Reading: 0.25 V
